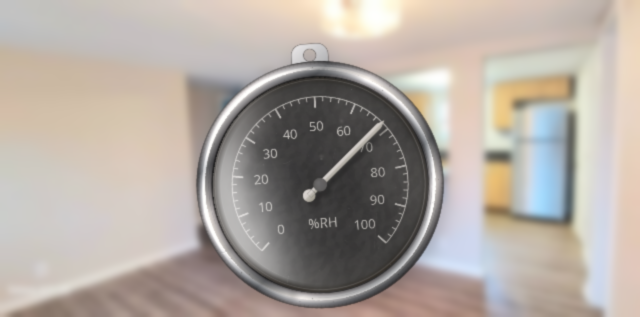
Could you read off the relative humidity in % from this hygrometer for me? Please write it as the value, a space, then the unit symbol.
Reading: 68 %
